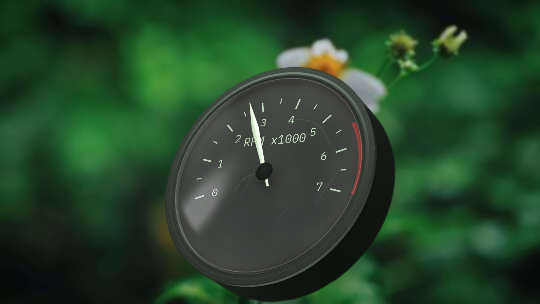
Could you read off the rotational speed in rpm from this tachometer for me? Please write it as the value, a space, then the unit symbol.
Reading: 2750 rpm
